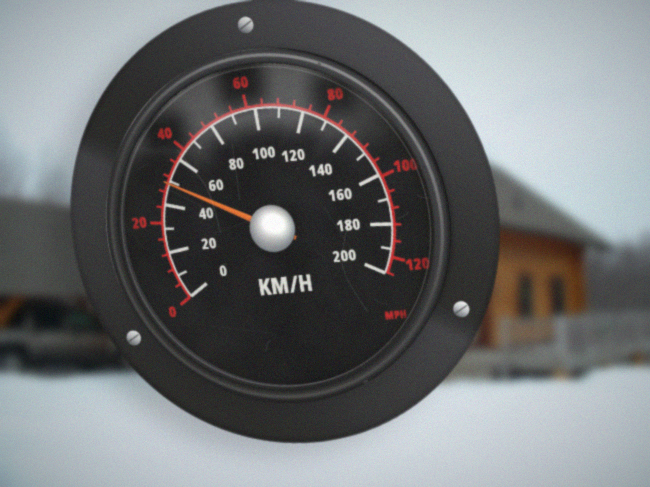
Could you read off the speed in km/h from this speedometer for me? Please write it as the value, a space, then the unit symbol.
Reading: 50 km/h
